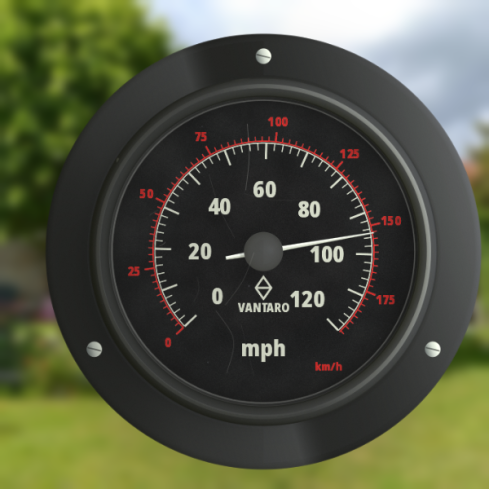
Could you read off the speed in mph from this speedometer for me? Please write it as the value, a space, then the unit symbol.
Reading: 95 mph
